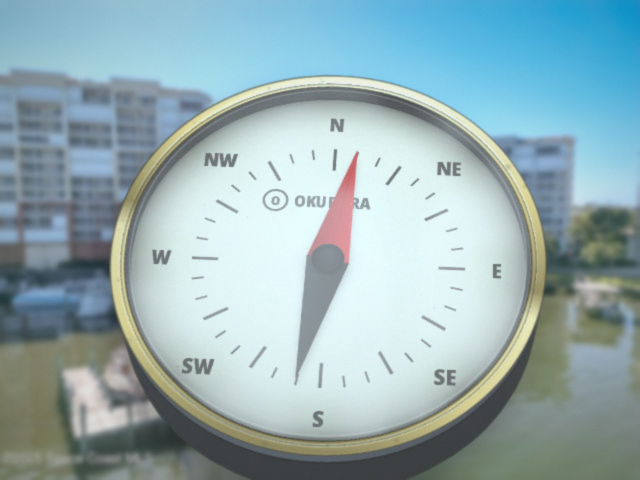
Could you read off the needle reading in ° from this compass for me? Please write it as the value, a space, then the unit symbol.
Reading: 10 °
